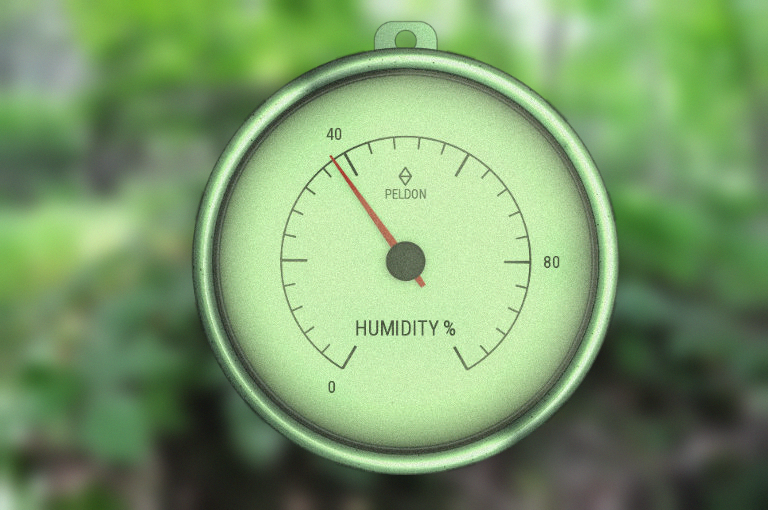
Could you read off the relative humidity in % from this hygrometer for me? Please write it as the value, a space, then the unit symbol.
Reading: 38 %
